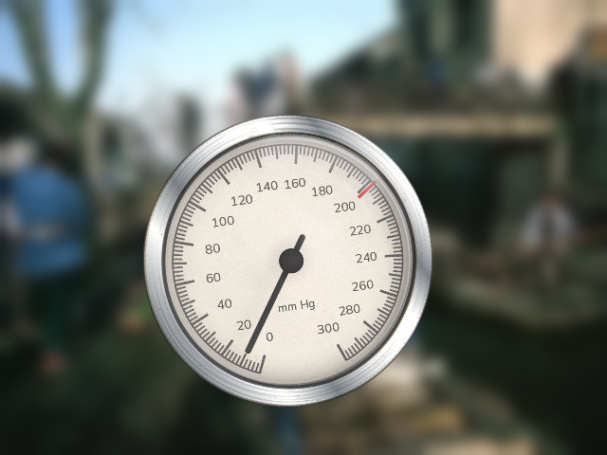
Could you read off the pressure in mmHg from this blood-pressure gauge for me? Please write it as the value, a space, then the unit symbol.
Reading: 10 mmHg
